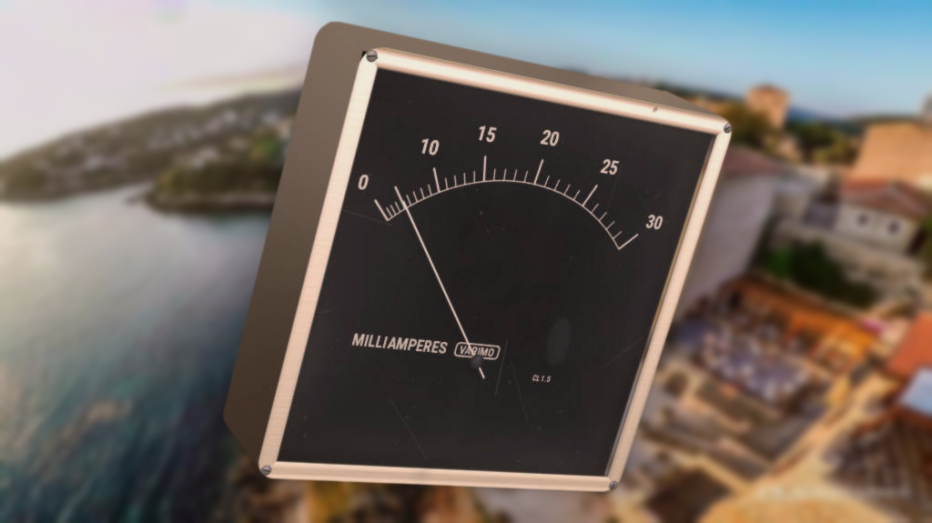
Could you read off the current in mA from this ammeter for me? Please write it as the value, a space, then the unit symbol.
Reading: 5 mA
